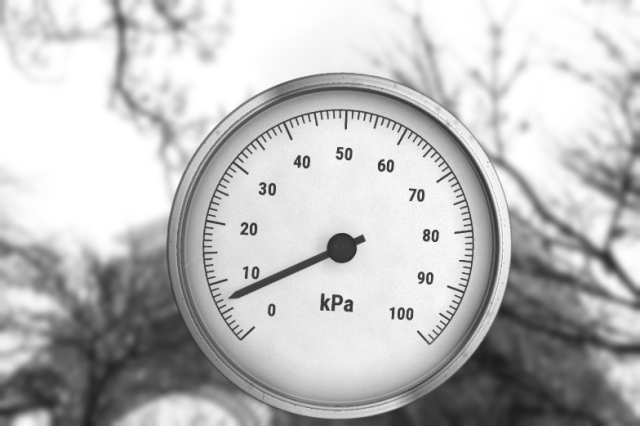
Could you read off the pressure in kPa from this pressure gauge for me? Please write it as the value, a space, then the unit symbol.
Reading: 7 kPa
